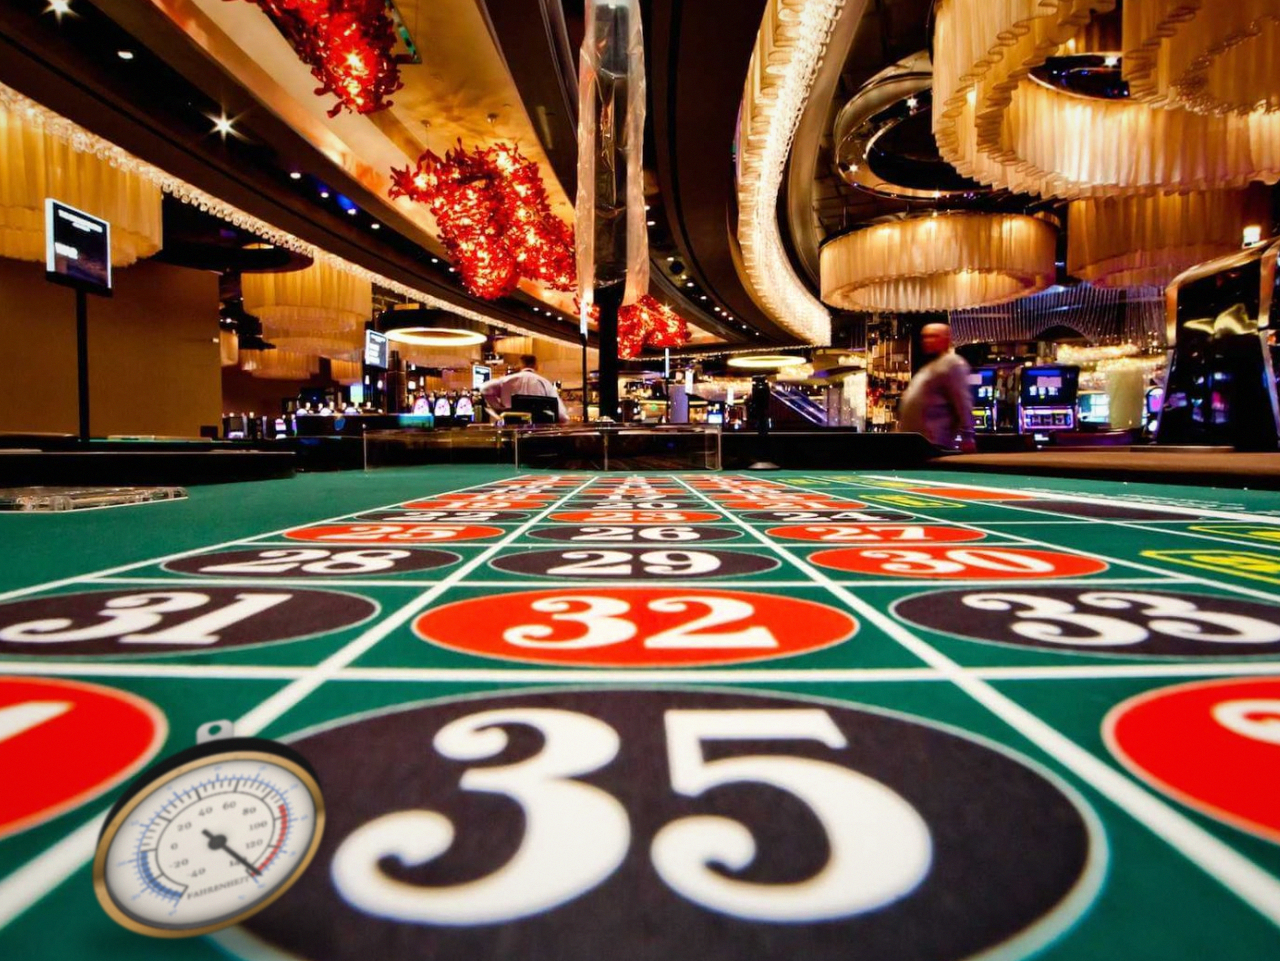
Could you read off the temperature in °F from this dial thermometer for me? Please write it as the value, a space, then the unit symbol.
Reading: 136 °F
